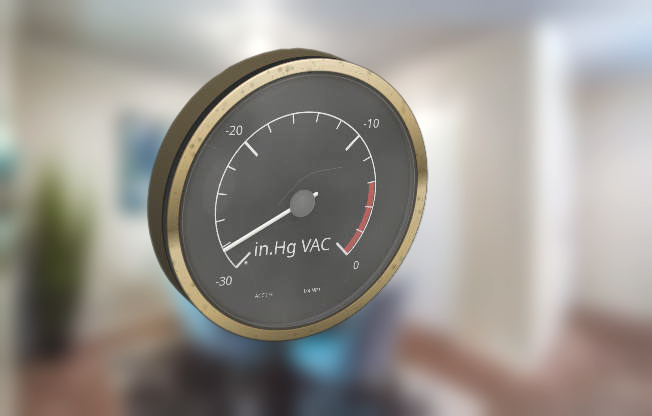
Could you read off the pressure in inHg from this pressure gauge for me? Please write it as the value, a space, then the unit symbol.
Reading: -28 inHg
